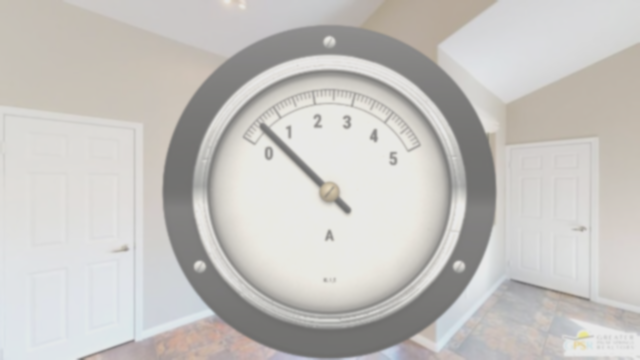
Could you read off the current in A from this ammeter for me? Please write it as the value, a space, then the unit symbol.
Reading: 0.5 A
